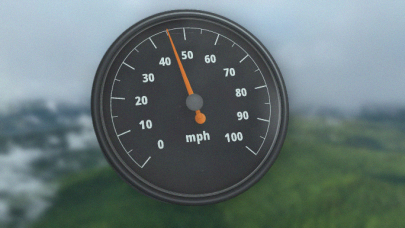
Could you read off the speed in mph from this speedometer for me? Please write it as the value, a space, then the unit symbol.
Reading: 45 mph
